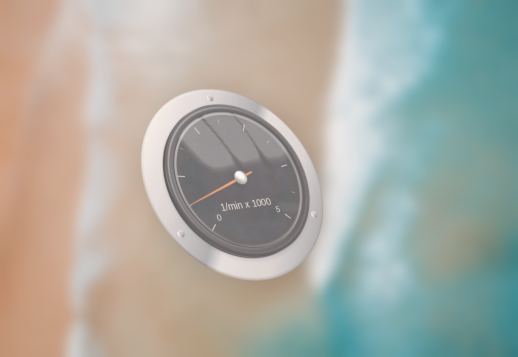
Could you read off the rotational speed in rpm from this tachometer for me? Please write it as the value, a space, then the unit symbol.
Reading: 500 rpm
